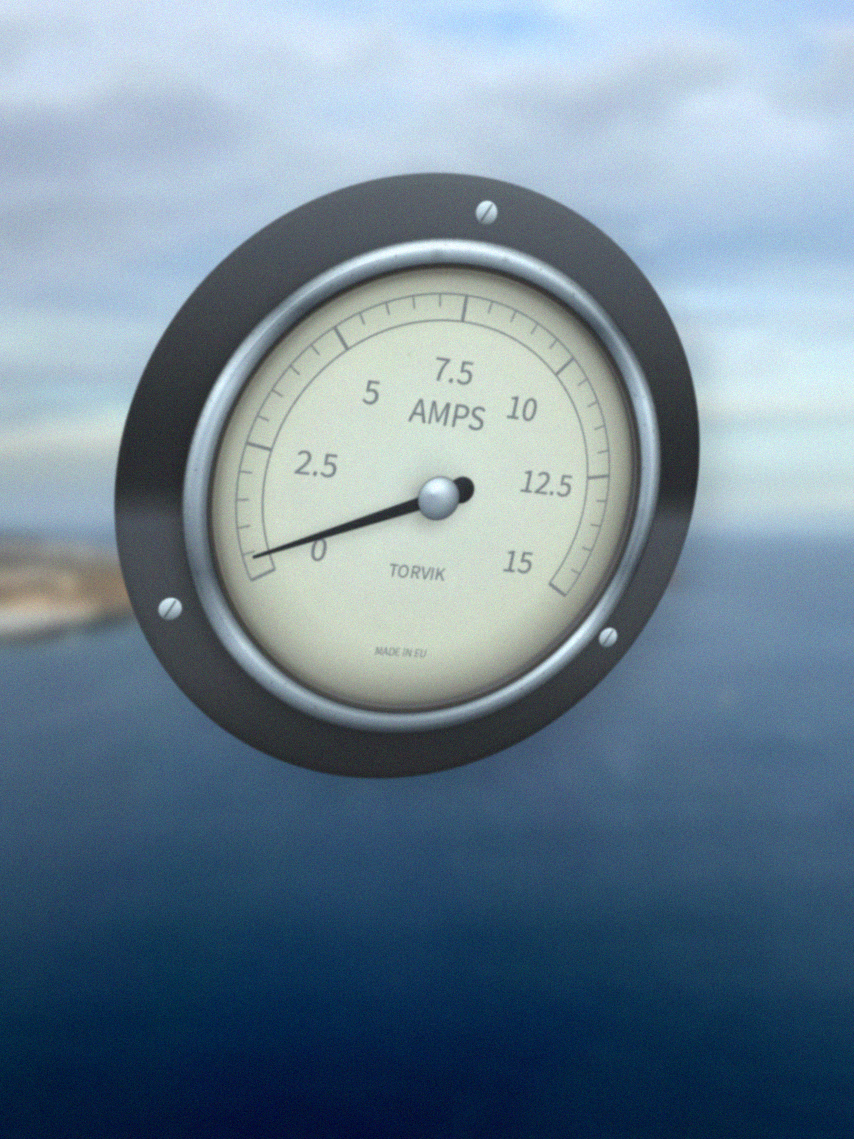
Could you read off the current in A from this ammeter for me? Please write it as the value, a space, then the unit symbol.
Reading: 0.5 A
